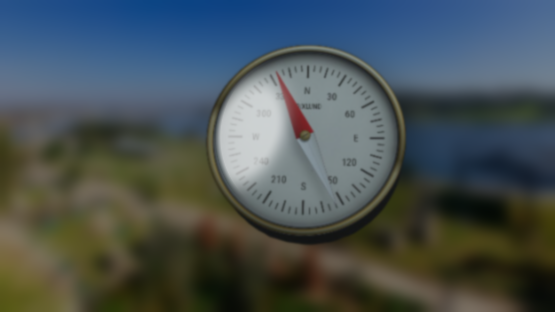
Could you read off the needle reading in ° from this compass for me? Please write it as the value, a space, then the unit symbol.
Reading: 335 °
